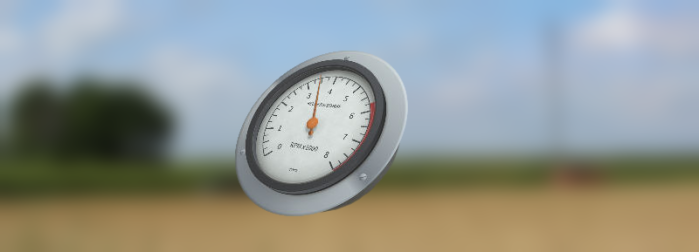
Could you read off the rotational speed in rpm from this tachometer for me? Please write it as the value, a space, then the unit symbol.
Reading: 3500 rpm
